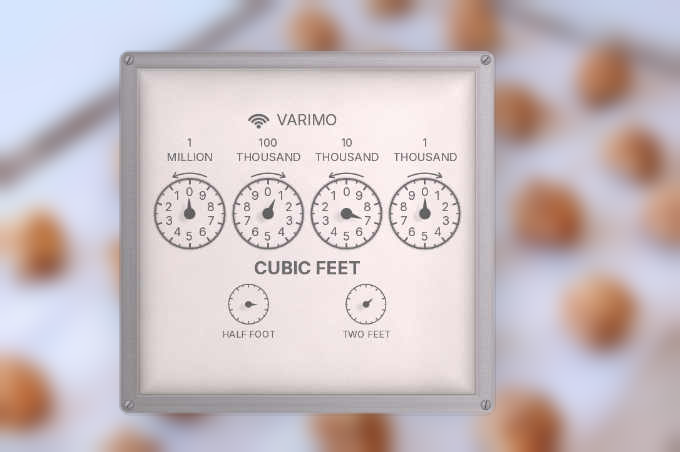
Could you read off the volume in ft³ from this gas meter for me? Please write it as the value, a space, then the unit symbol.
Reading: 7000 ft³
